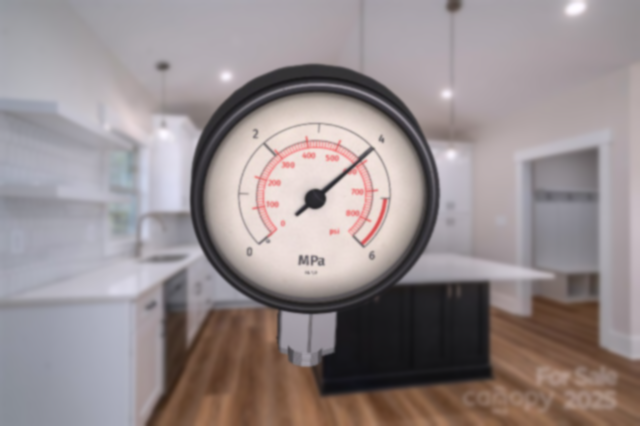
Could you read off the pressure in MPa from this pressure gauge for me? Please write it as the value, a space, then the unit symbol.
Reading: 4 MPa
